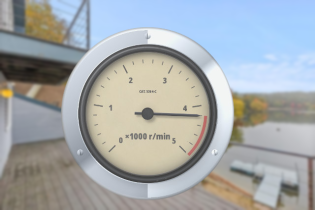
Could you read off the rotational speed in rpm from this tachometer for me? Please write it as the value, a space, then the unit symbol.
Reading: 4200 rpm
